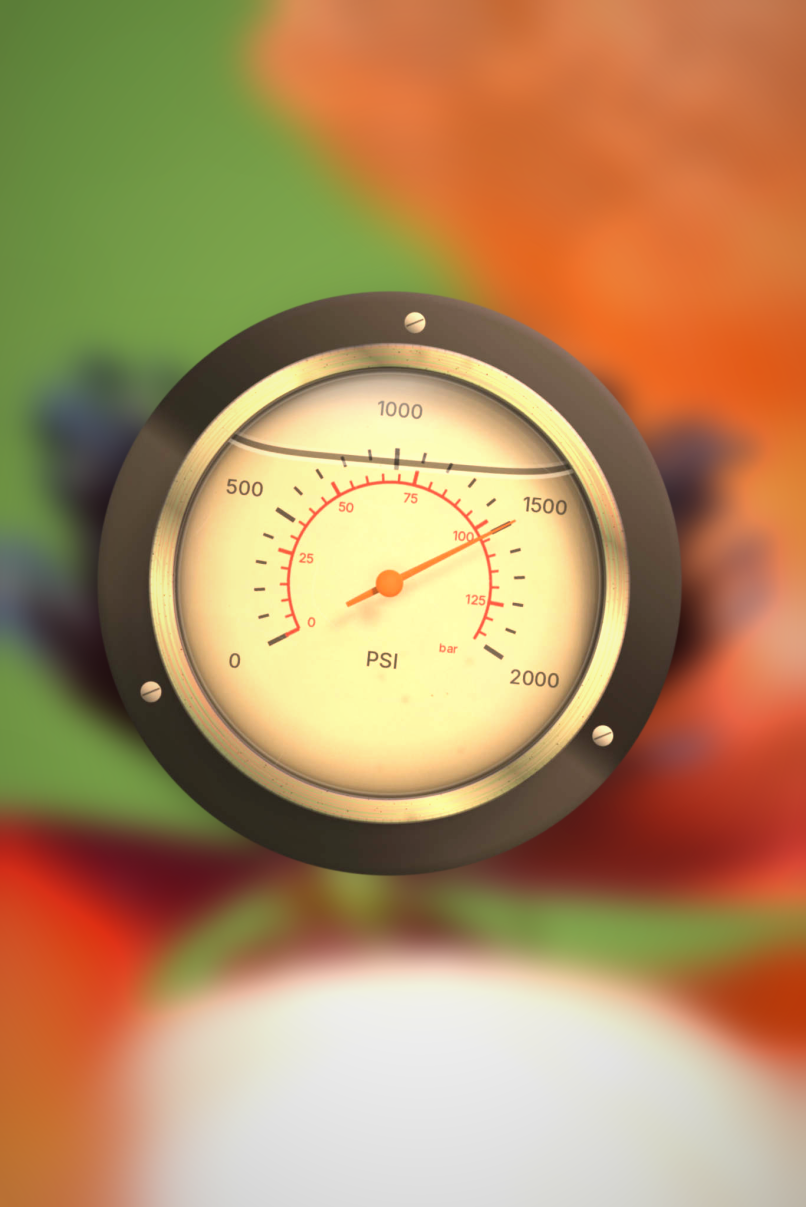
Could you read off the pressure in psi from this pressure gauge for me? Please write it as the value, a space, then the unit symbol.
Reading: 1500 psi
